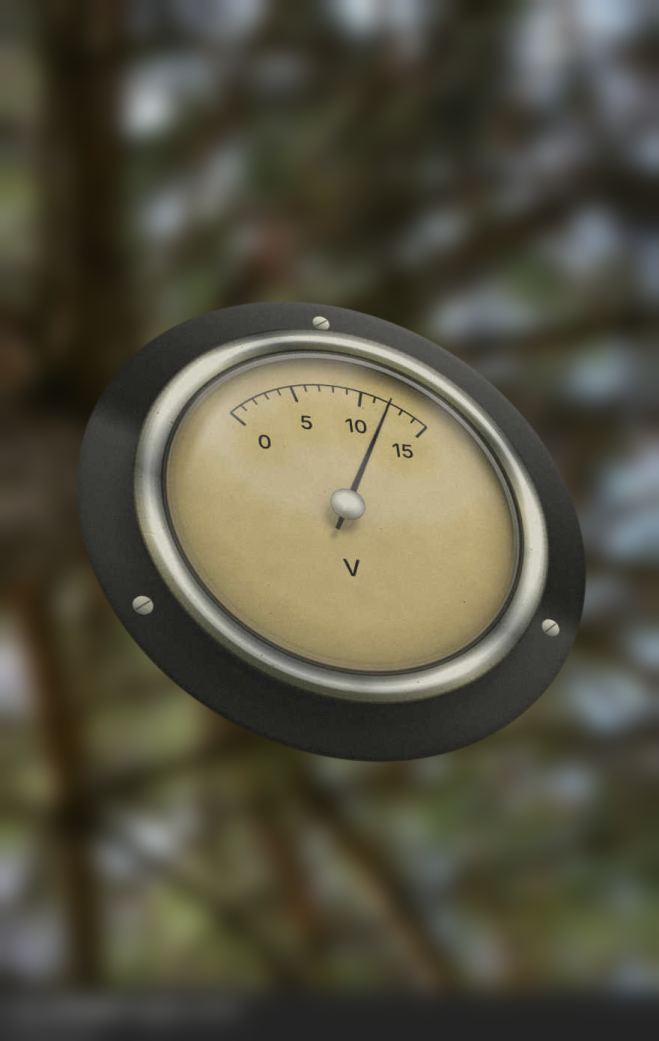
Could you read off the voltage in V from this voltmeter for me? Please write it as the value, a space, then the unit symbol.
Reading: 12 V
